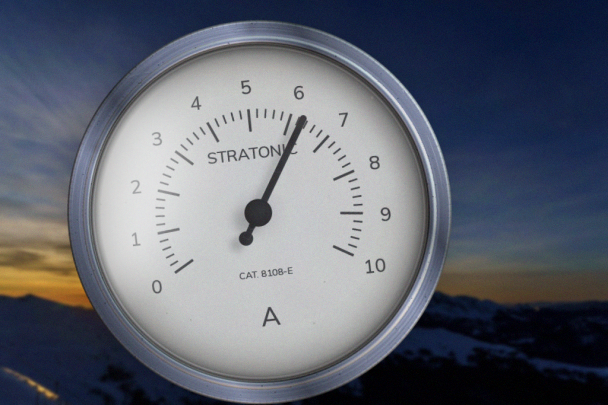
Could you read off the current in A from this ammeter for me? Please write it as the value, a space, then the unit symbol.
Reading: 6.3 A
